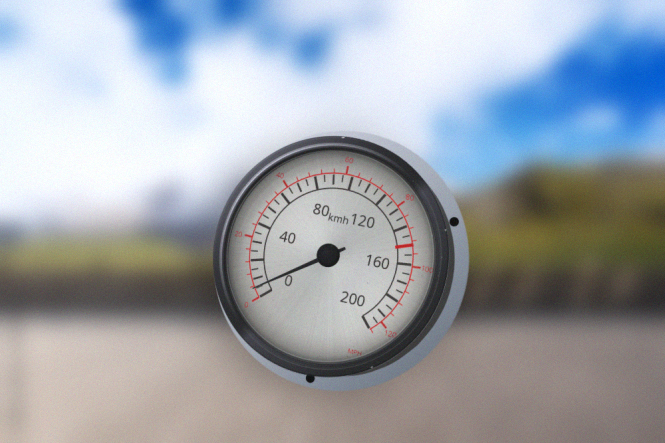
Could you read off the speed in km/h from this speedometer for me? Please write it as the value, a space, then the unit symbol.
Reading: 5 km/h
